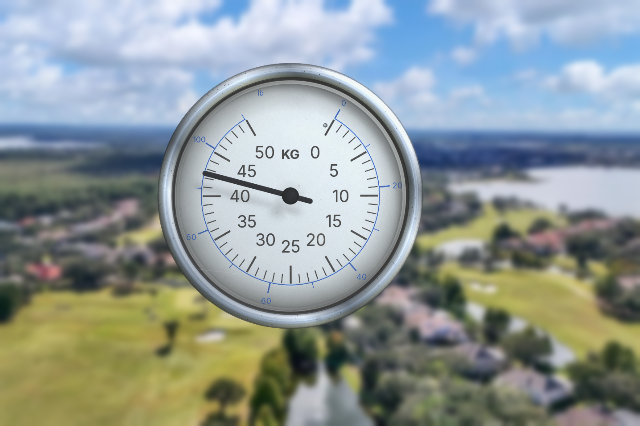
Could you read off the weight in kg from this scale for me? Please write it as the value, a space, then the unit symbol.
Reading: 42.5 kg
